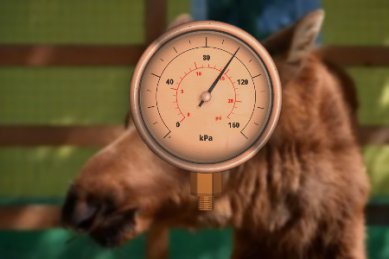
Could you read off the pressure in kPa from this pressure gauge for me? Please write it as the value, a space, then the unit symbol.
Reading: 100 kPa
